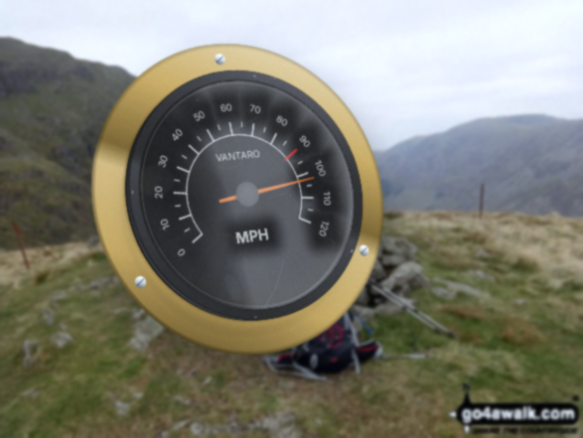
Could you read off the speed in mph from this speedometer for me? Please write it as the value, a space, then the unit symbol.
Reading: 102.5 mph
